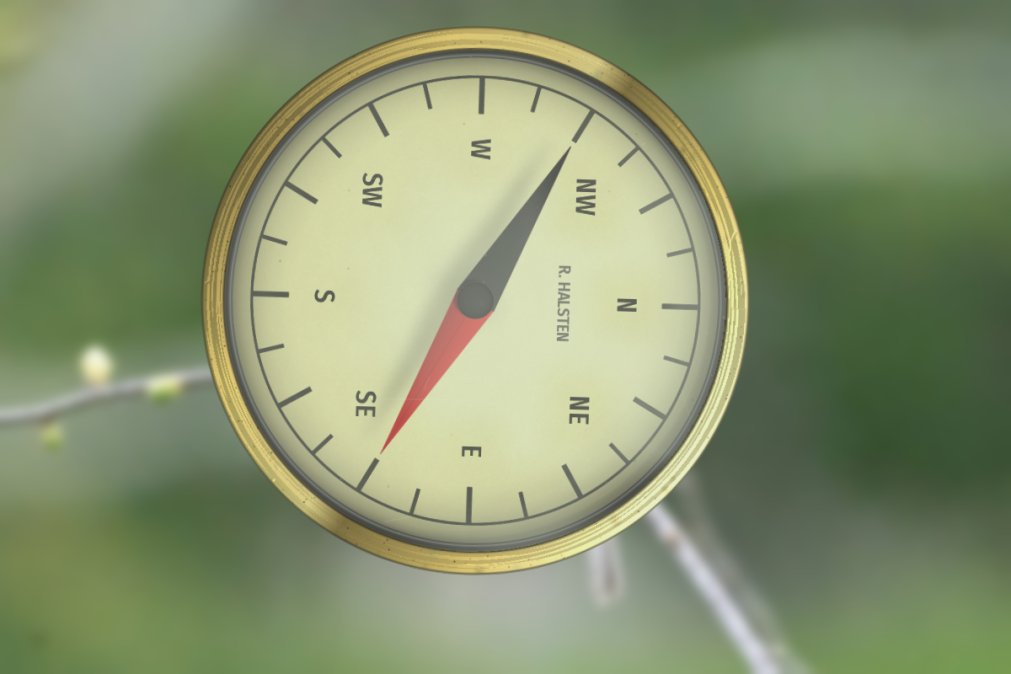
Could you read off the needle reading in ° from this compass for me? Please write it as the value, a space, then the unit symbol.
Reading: 120 °
